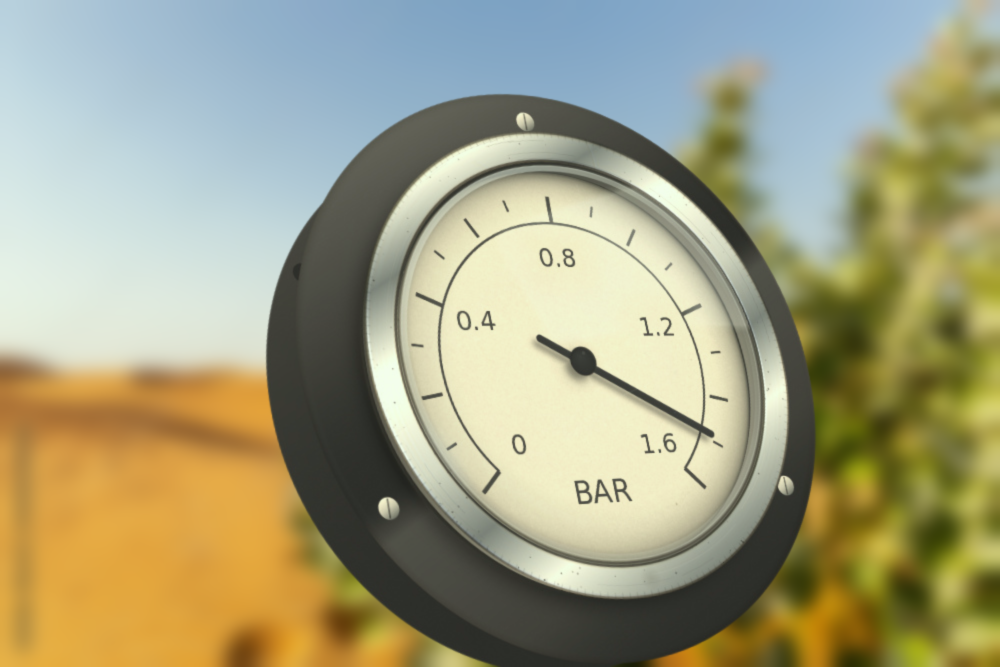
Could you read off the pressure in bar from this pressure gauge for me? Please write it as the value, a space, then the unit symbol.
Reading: 1.5 bar
